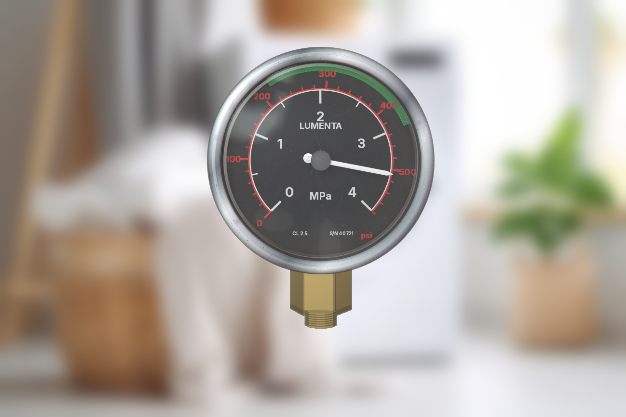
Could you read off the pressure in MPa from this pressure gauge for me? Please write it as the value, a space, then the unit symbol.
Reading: 3.5 MPa
